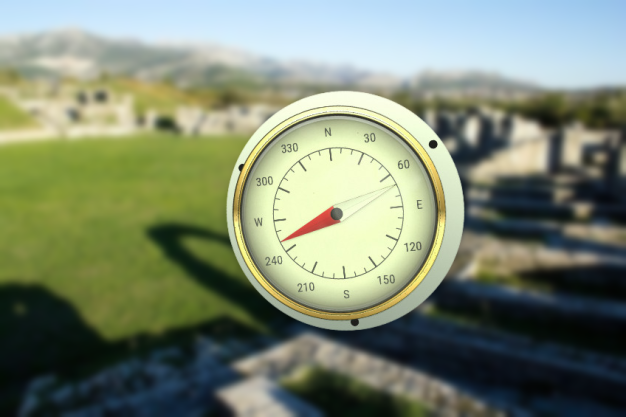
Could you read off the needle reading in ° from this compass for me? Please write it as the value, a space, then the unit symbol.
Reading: 250 °
